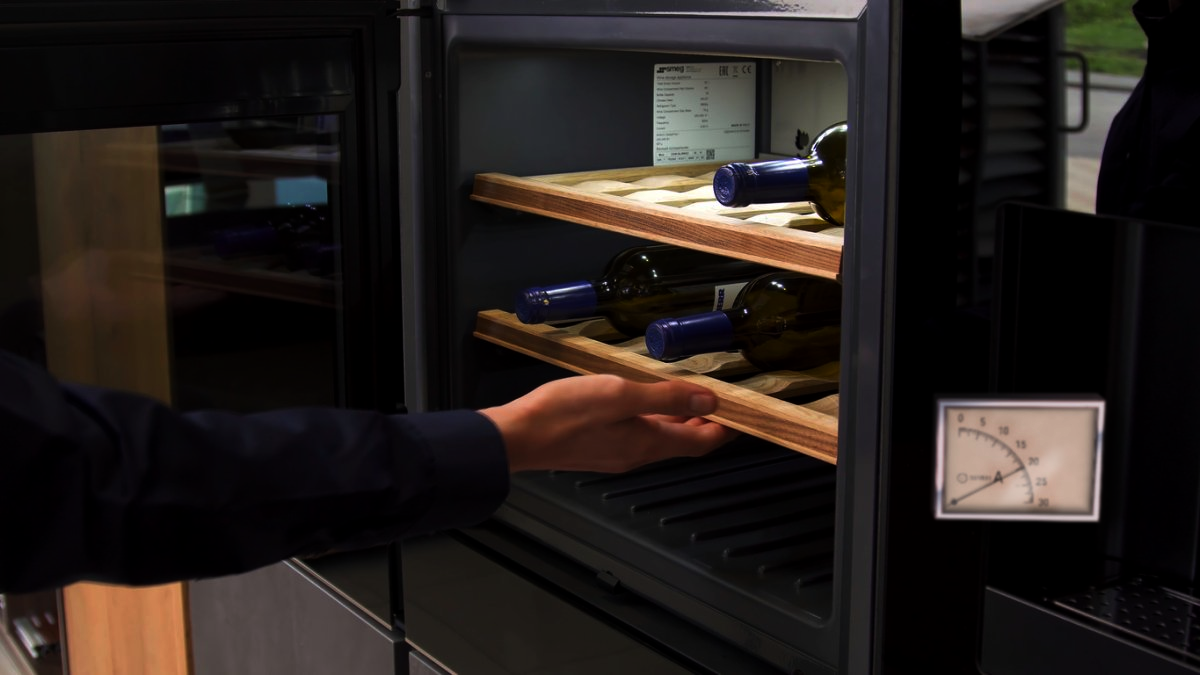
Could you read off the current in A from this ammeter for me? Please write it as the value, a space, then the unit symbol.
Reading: 20 A
